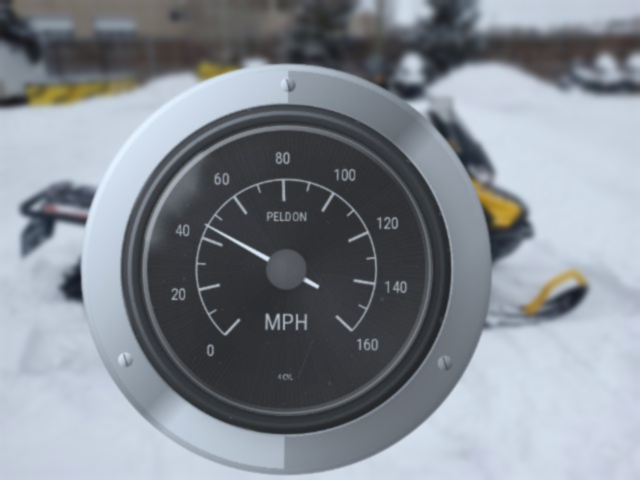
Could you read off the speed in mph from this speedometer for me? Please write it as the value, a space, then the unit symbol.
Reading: 45 mph
